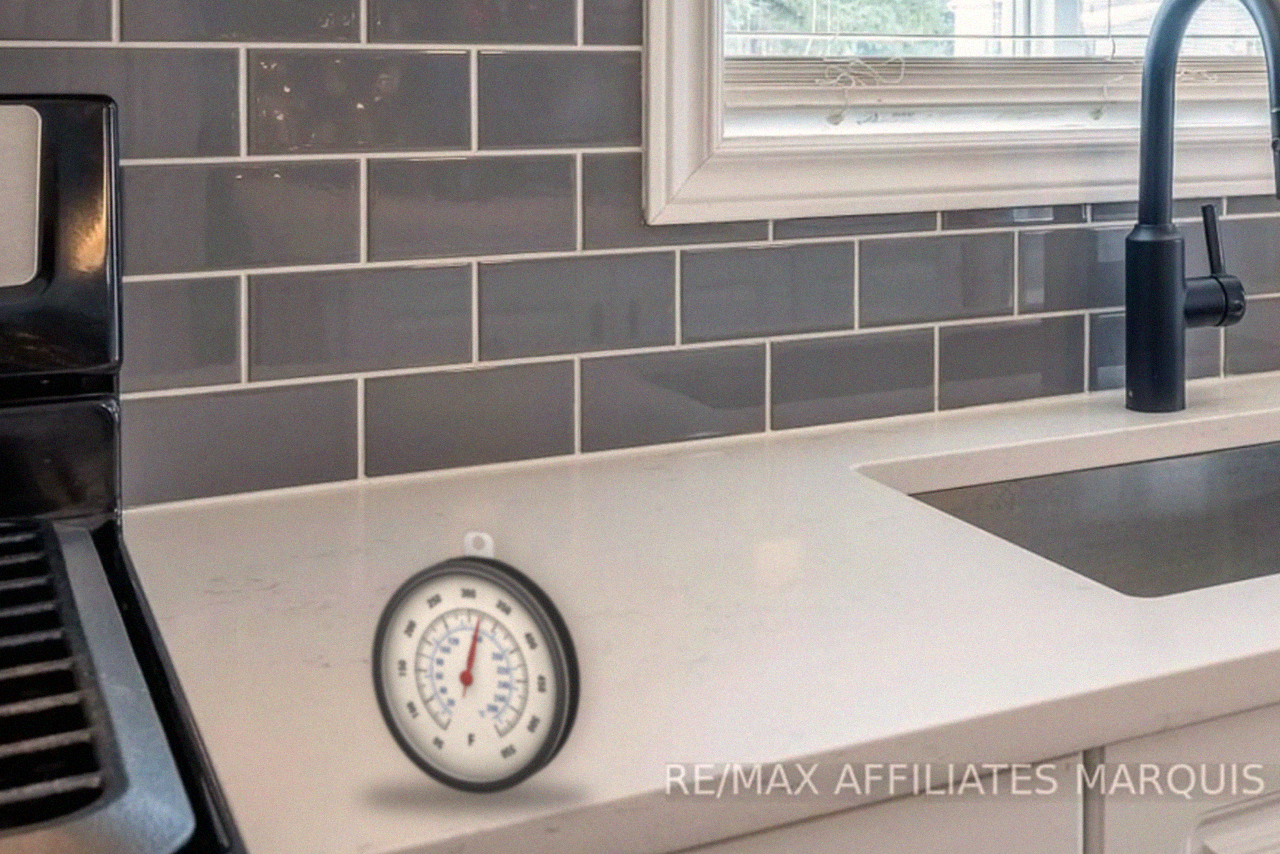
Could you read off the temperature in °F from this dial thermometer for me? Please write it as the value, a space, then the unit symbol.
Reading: 325 °F
